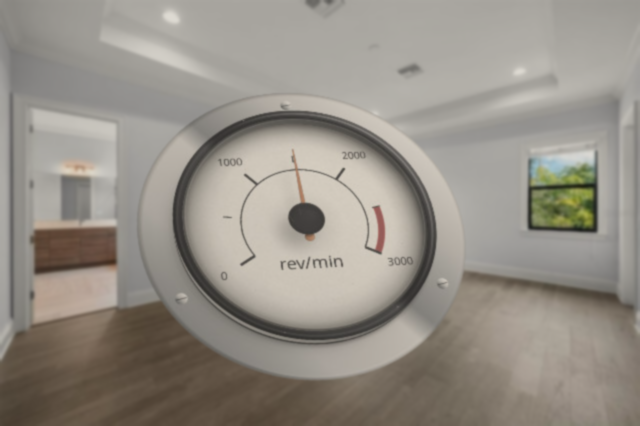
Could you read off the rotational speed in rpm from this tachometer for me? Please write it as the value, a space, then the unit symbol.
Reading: 1500 rpm
